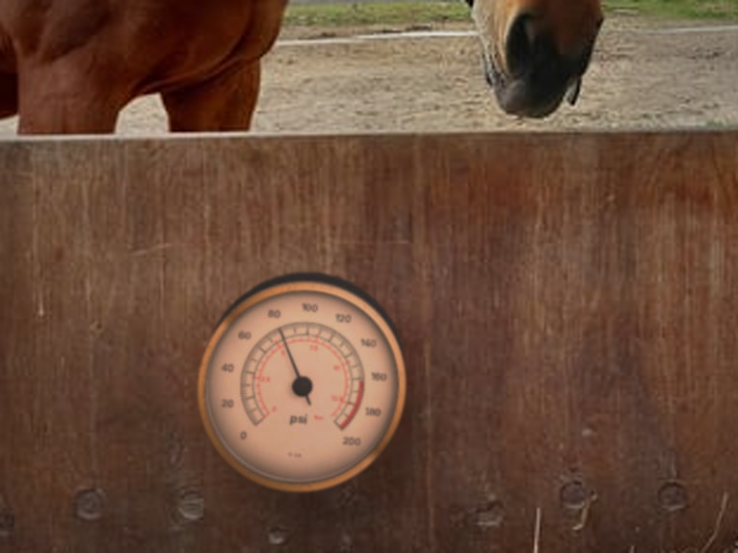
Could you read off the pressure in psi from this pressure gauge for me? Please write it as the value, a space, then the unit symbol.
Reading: 80 psi
